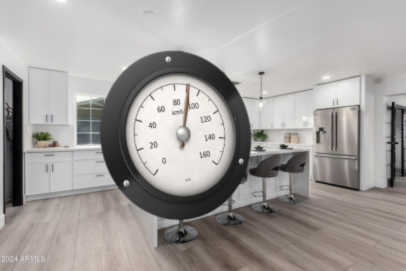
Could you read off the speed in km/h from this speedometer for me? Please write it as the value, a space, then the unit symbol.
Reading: 90 km/h
